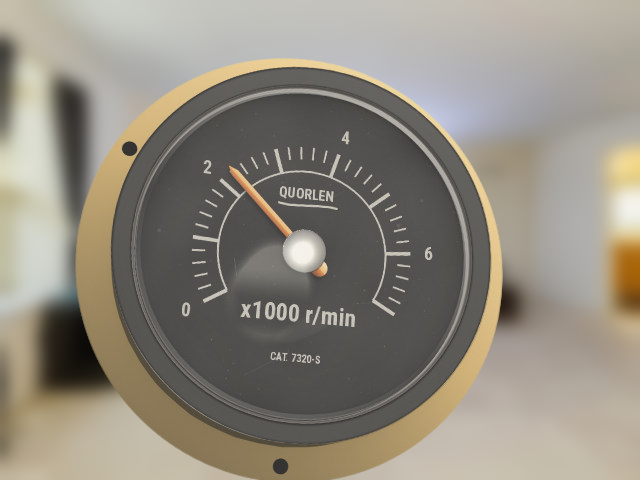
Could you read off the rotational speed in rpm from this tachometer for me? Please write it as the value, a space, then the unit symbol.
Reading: 2200 rpm
